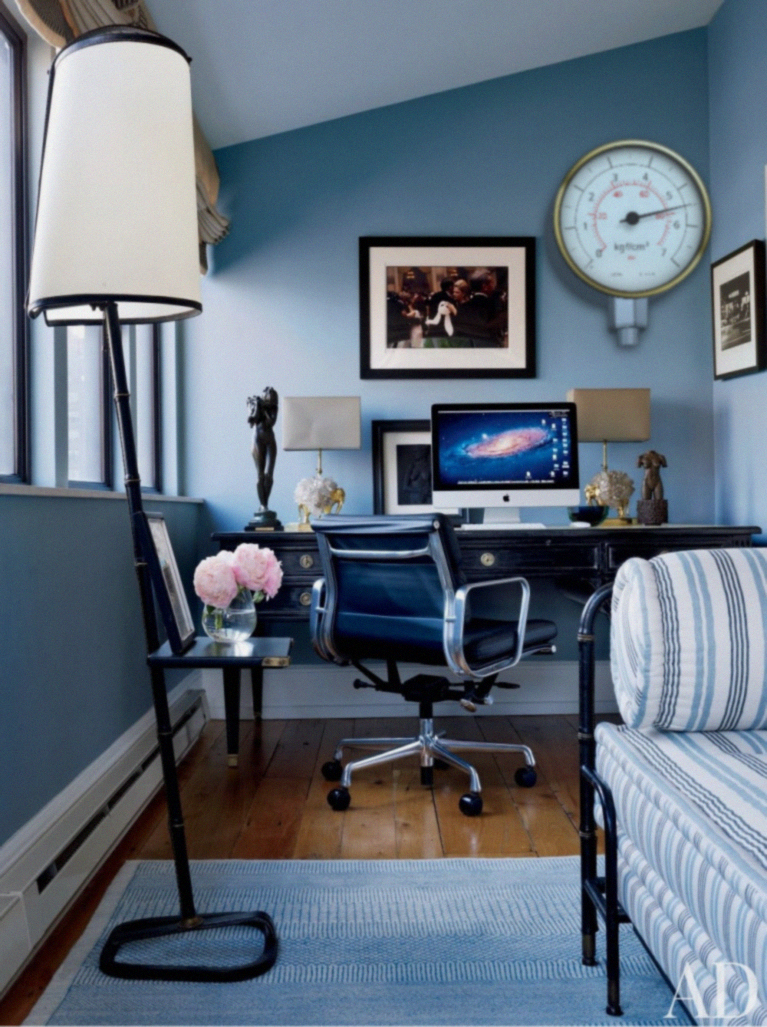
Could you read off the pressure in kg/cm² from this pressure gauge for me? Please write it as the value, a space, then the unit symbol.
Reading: 5.5 kg/cm²
